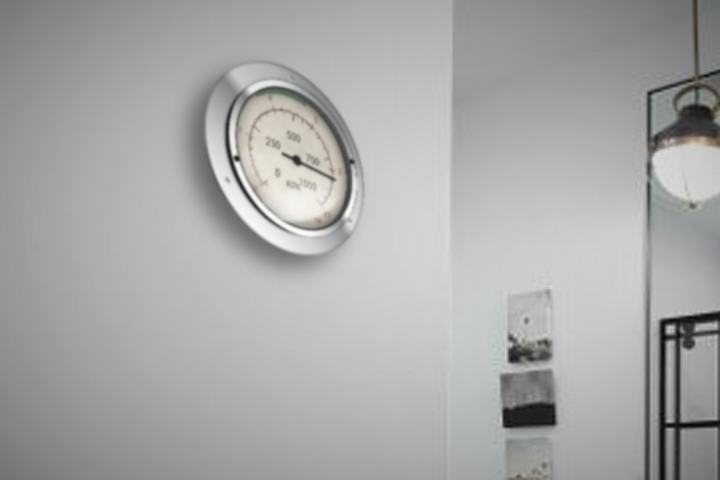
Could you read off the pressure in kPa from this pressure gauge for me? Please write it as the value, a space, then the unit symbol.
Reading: 850 kPa
